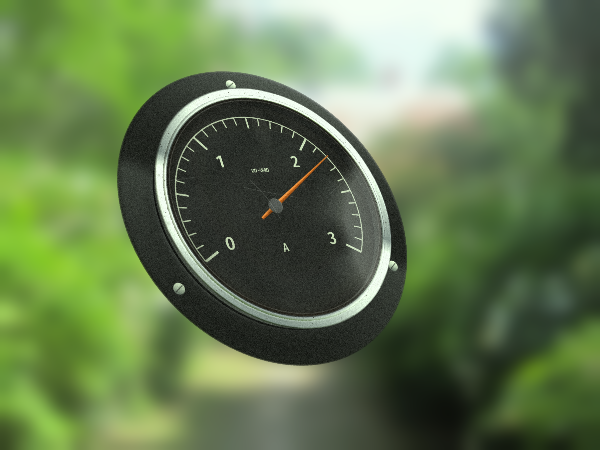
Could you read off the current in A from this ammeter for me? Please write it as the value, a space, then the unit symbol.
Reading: 2.2 A
